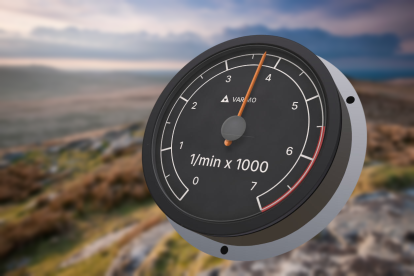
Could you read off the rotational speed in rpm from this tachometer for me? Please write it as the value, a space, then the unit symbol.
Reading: 3750 rpm
